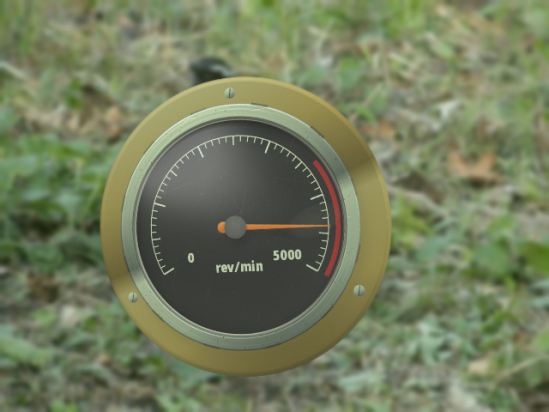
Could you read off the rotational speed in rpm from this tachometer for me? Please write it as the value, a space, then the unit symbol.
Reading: 4400 rpm
